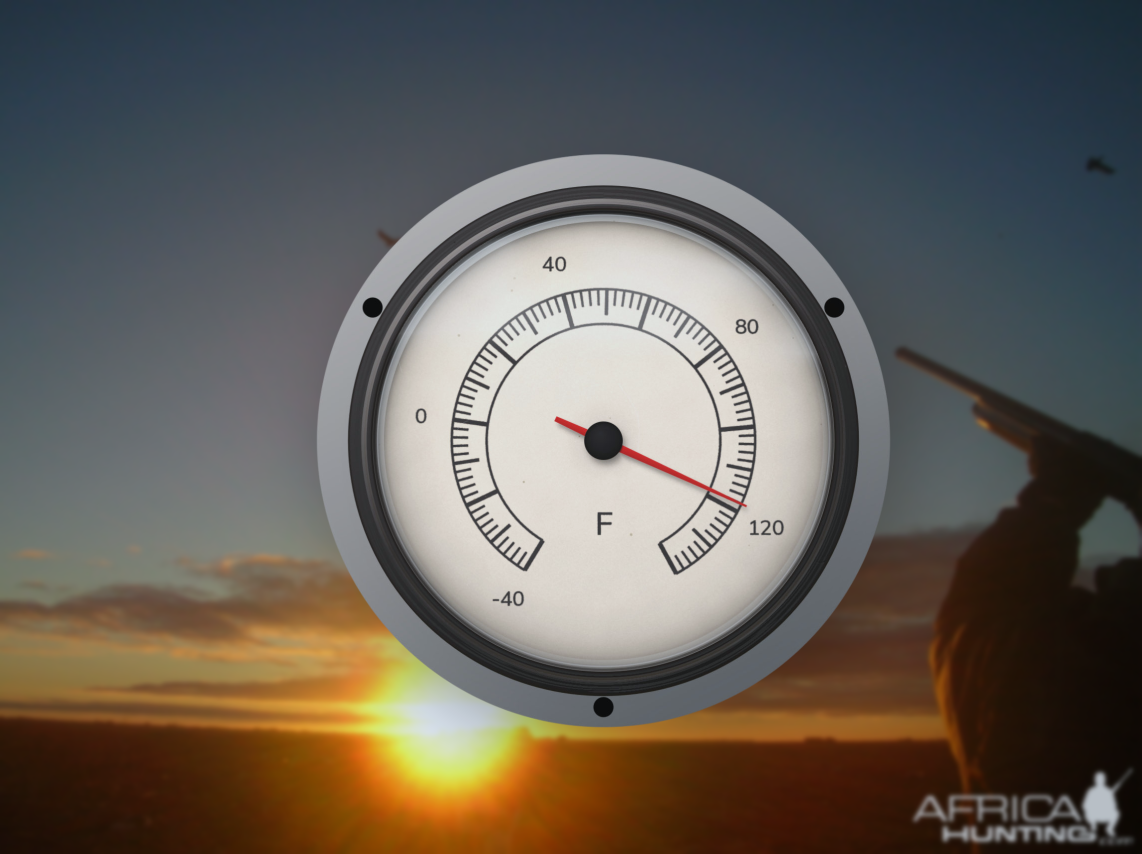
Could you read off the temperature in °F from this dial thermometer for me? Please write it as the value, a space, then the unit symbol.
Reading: 118 °F
